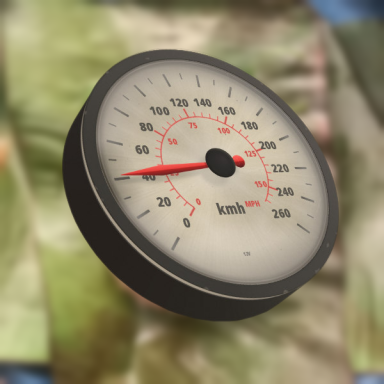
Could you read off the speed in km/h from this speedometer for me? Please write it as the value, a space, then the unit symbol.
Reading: 40 km/h
